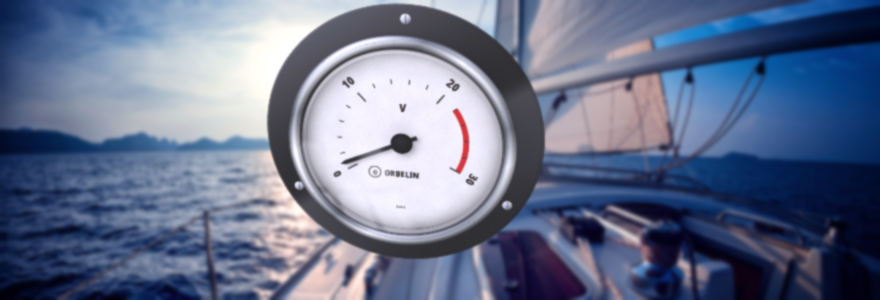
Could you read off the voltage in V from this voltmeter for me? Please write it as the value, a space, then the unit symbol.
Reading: 1 V
